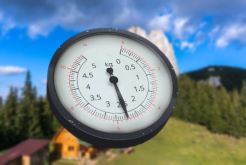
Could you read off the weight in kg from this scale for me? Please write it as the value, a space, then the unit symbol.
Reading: 2.5 kg
